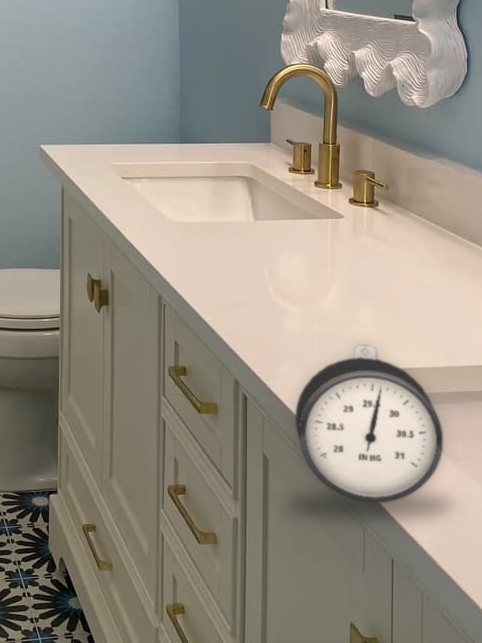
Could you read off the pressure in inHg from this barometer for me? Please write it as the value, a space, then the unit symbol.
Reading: 29.6 inHg
